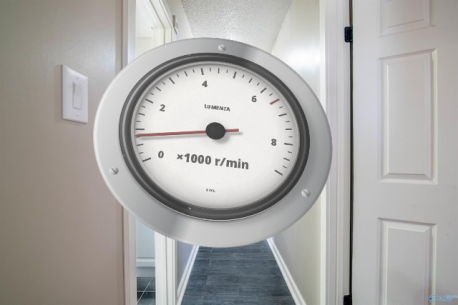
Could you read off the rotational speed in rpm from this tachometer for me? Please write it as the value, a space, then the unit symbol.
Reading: 750 rpm
